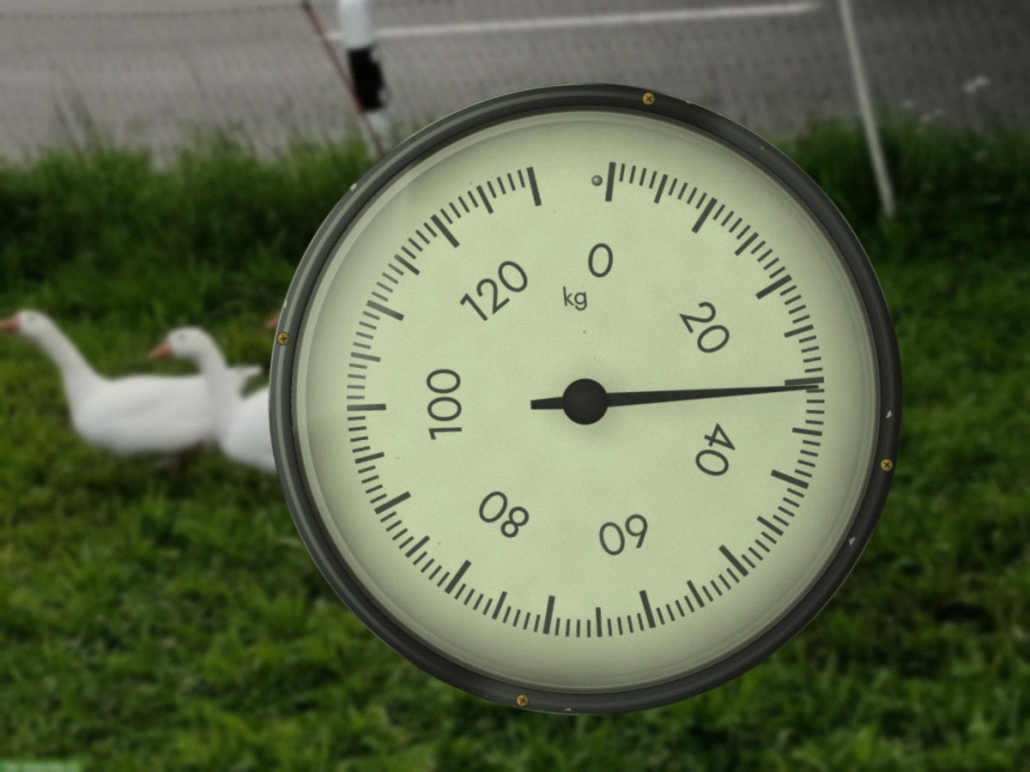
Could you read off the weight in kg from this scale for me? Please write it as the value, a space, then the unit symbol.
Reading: 30.5 kg
